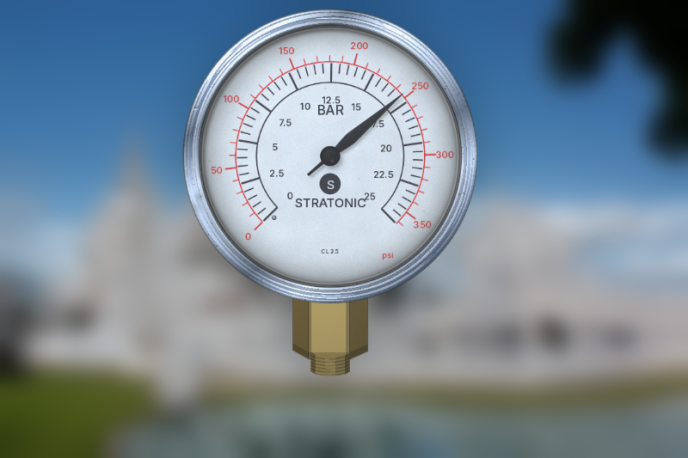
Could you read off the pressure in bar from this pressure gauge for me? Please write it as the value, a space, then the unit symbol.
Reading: 17 bar
